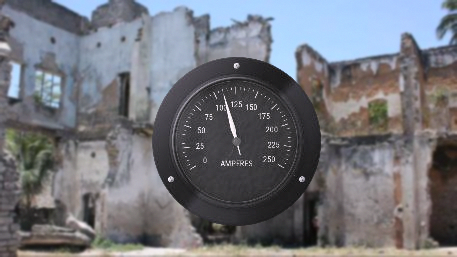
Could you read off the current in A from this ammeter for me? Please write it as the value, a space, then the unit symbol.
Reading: 110 A
